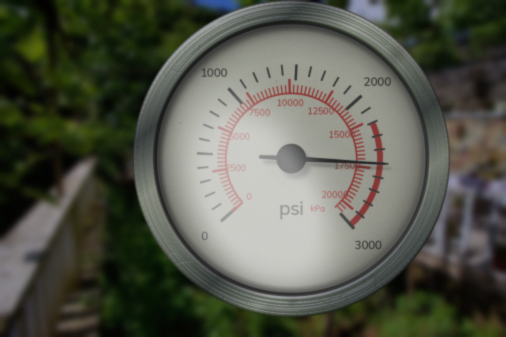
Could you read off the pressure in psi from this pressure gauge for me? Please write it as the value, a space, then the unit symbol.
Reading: 2500 psi
